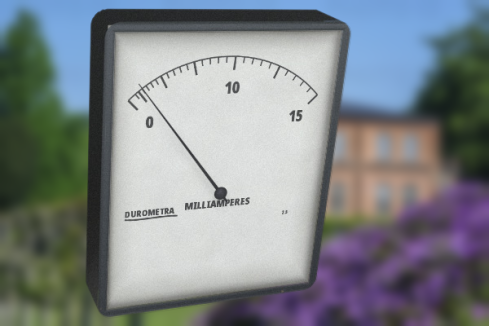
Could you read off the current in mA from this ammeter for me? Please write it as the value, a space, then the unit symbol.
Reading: 3 mA
